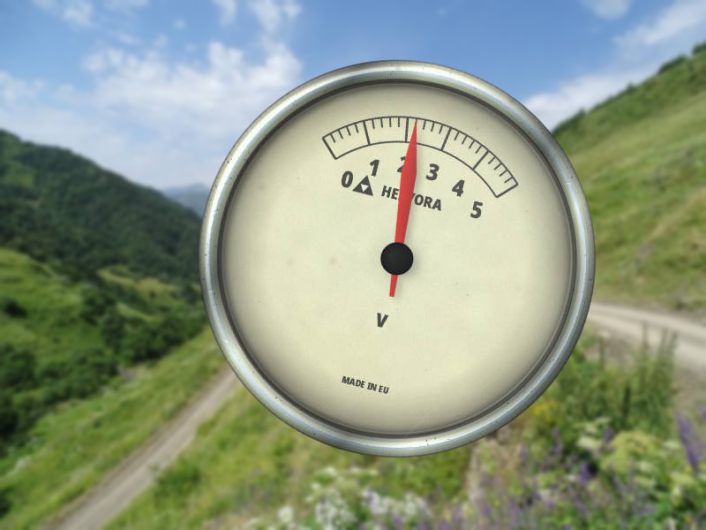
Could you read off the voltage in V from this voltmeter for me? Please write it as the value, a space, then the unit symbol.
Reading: 2.2 V
